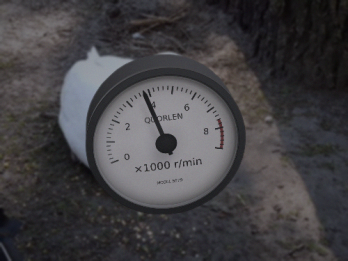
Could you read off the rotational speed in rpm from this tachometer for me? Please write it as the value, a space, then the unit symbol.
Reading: 3800 rpm
